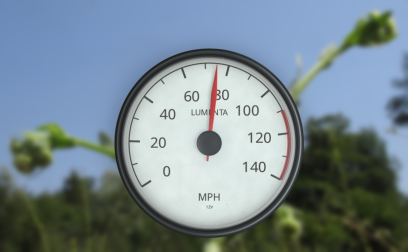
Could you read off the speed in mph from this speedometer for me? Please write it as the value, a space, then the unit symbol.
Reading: 75 mph
